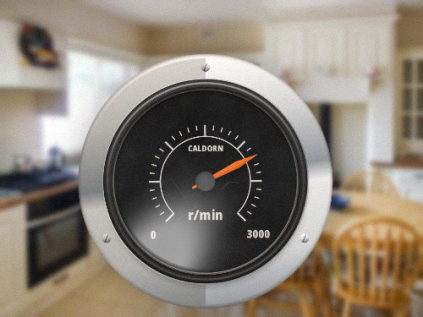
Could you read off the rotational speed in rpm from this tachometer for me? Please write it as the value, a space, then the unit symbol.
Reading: 2200 rpm
